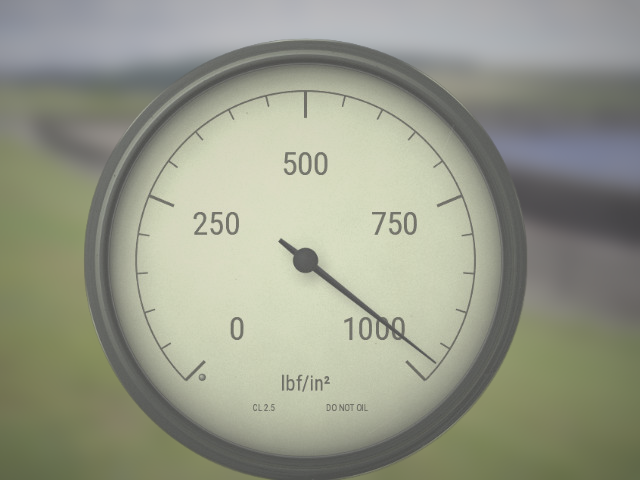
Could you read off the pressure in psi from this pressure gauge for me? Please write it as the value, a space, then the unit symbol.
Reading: 975 psi
